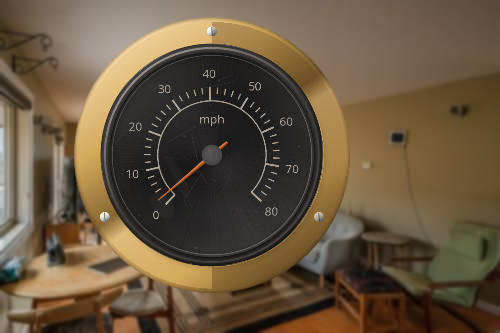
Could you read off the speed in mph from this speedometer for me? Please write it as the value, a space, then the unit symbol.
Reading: 2 mph
